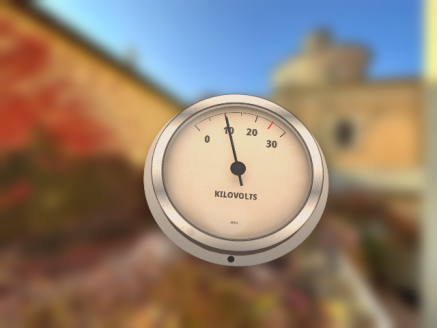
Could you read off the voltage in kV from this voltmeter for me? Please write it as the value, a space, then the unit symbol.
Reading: 10 kV
